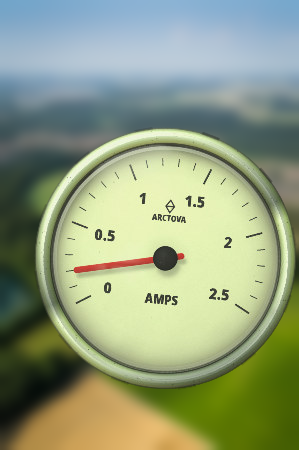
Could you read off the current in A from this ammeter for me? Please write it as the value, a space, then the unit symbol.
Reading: 0.2 A
